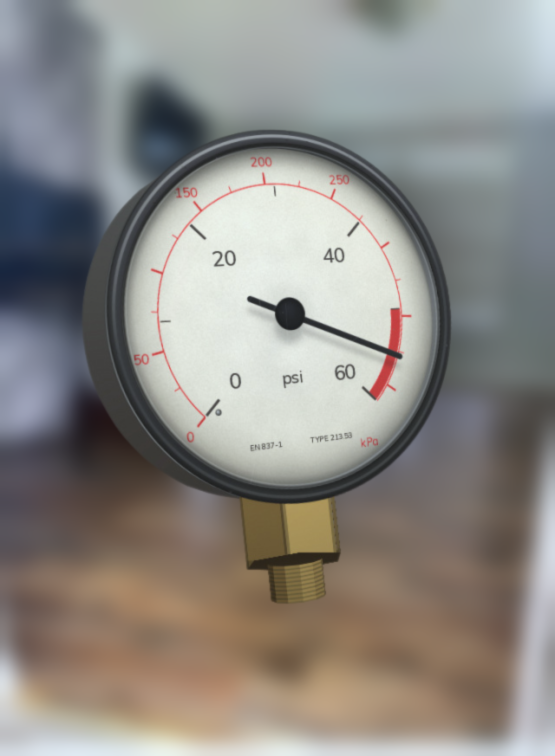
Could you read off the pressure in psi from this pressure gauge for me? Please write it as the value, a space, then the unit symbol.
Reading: 55 psi
